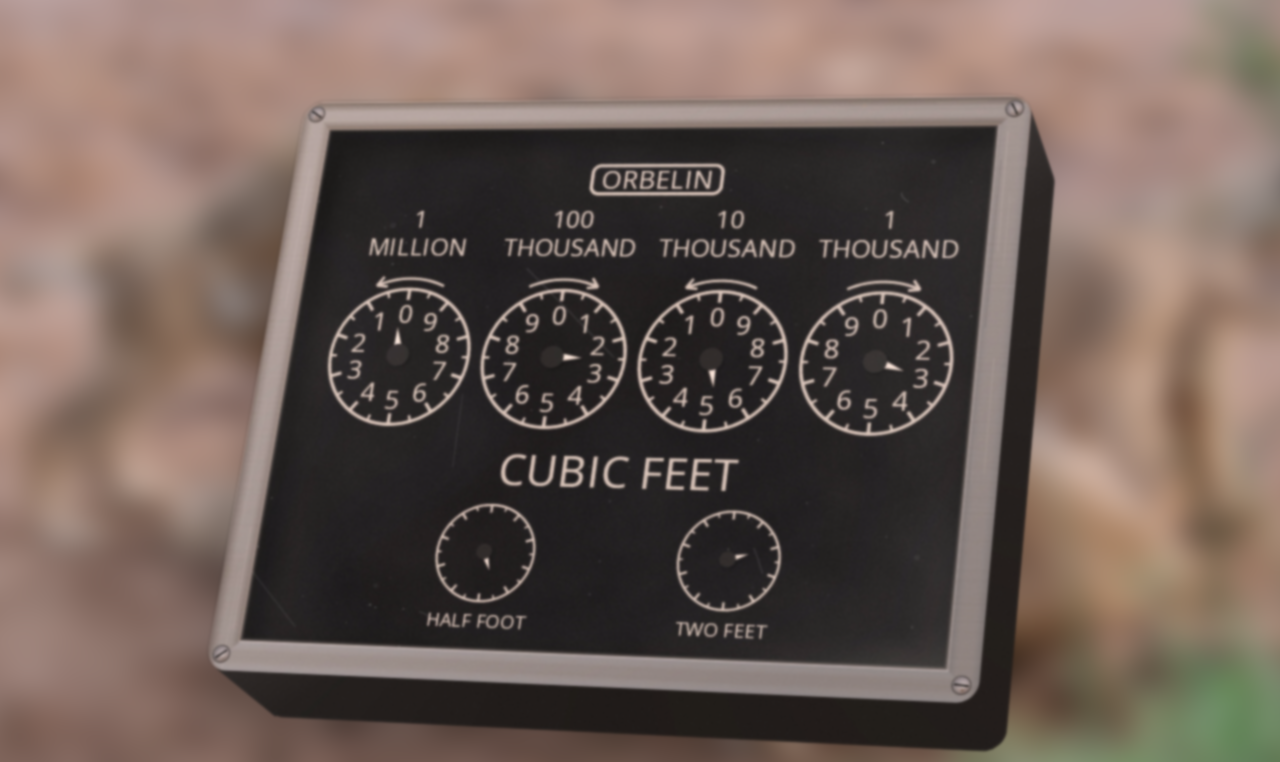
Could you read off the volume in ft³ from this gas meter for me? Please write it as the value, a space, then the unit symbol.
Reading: 25300 ft³
